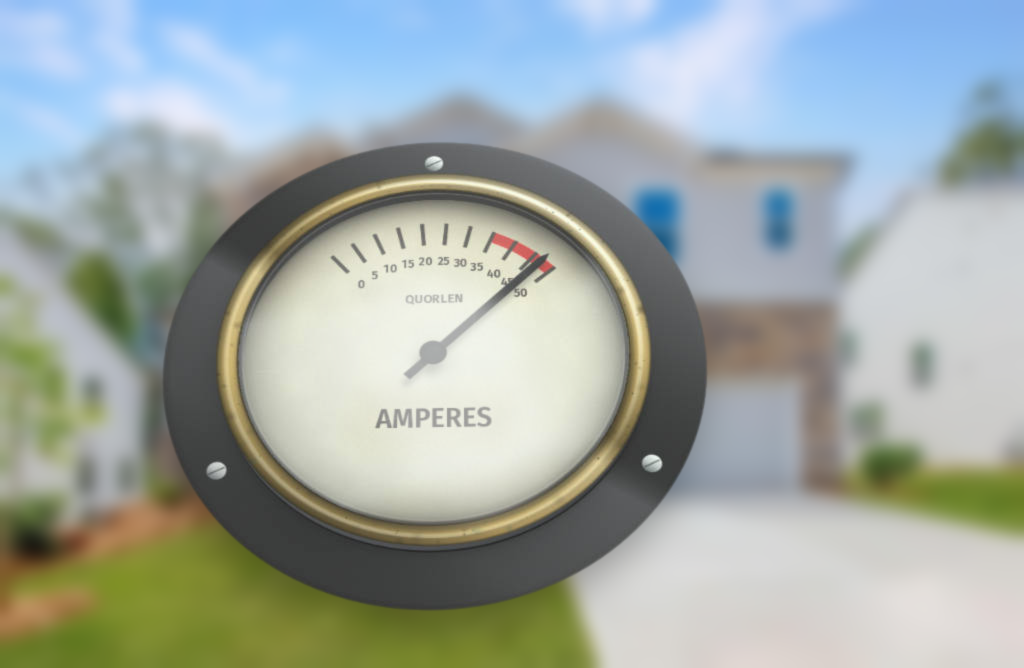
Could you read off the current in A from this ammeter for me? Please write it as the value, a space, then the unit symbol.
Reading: 47.5 A
